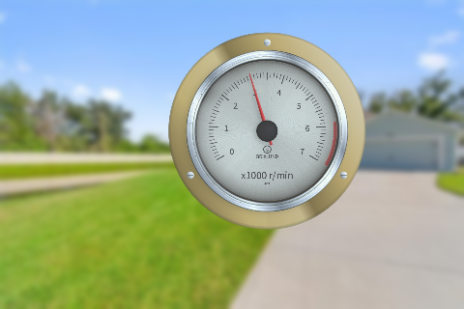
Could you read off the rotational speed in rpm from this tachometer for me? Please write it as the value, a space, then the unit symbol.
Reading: 3000 rpm
